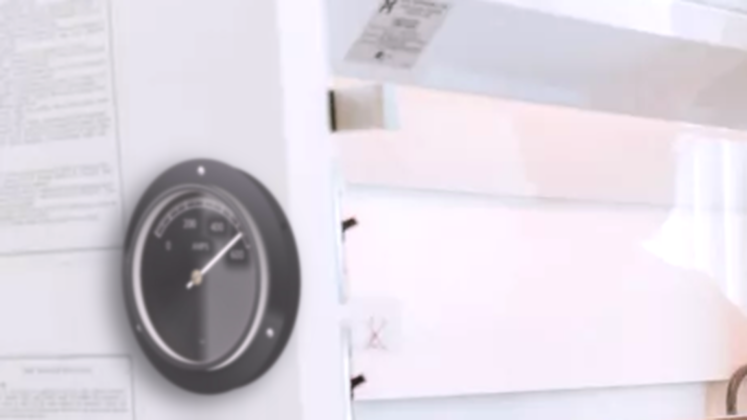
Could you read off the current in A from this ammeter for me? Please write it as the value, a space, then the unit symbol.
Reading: 550 A
